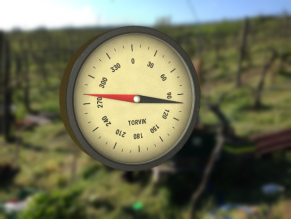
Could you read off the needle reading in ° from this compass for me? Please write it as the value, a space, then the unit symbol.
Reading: 280 °
